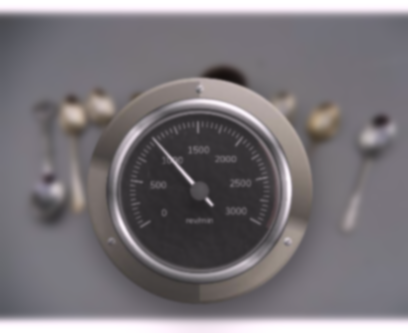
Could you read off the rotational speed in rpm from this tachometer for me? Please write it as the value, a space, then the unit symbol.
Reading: 1000 rpm
